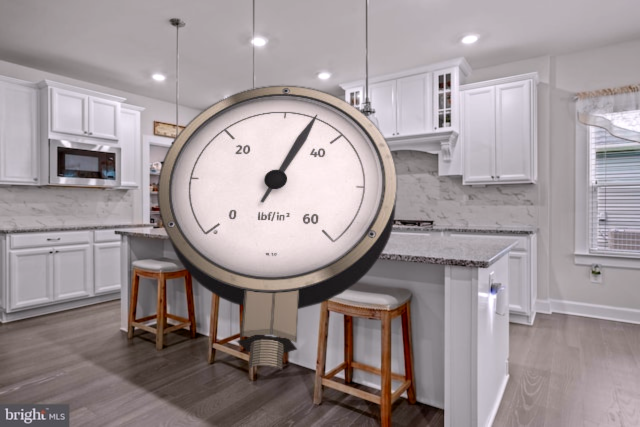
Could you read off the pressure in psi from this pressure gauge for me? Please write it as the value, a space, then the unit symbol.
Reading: 35 psi
